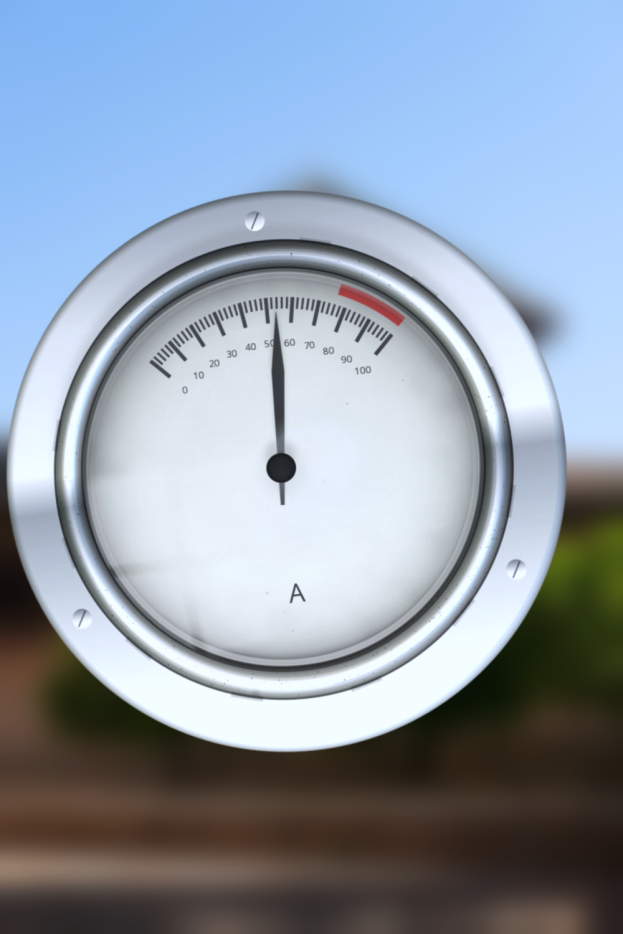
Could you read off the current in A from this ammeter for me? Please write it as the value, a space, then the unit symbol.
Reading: 54 A
